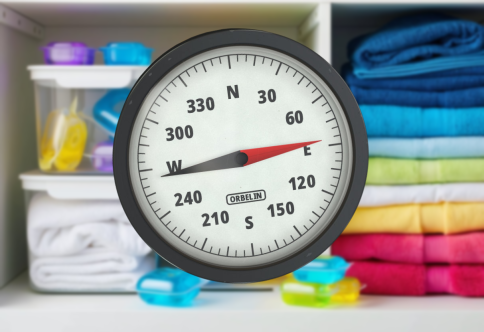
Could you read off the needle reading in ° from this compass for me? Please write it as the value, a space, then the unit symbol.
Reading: 85 °
